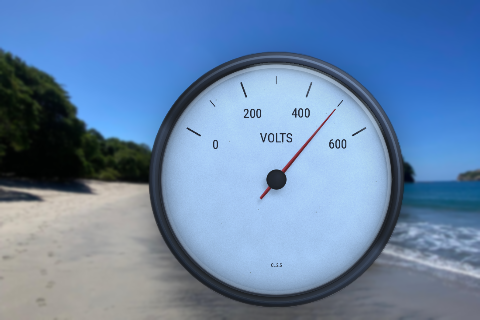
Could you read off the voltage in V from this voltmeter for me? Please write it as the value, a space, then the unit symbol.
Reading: 500 V
